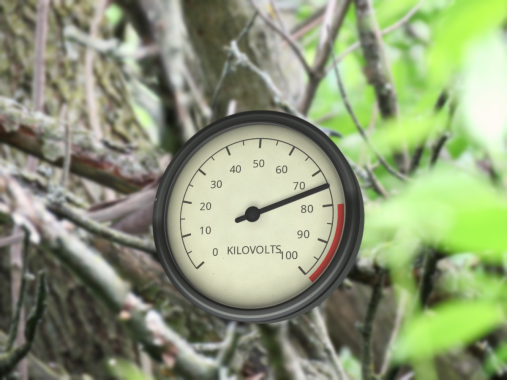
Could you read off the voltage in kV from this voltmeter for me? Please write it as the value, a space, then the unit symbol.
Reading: 75 kV
